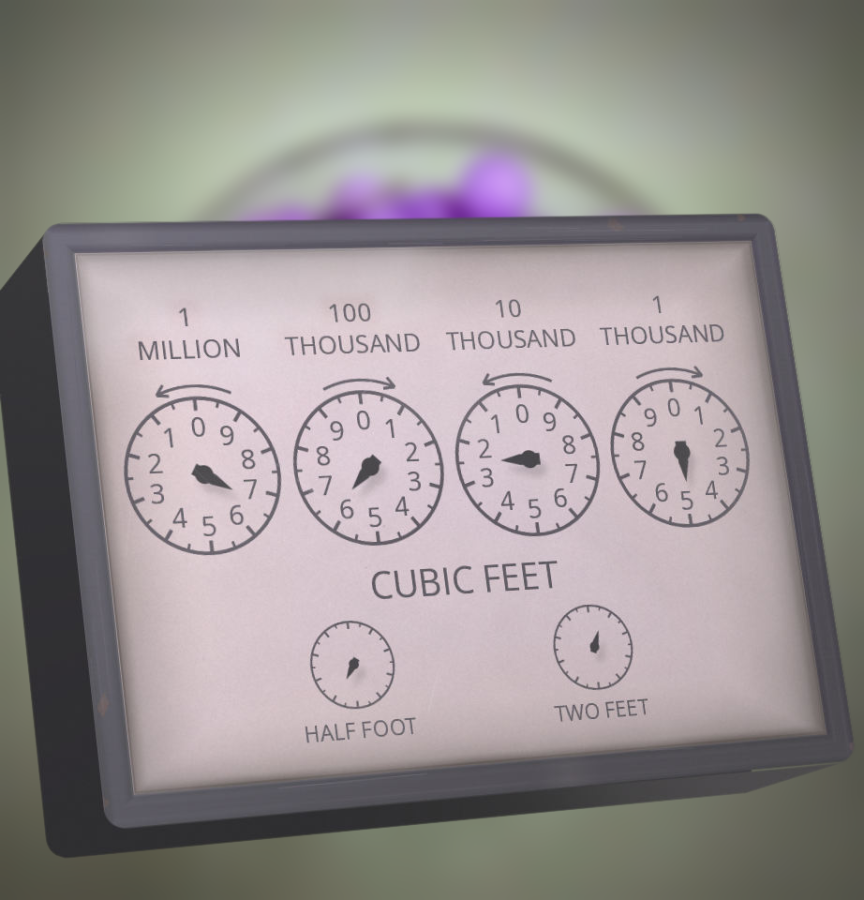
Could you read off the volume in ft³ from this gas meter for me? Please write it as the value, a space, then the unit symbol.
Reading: 662500 ft³
